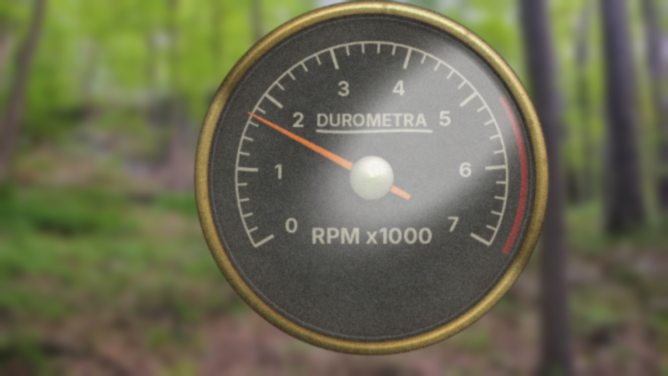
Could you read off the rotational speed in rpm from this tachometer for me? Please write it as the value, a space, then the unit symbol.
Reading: 1700 rpm
